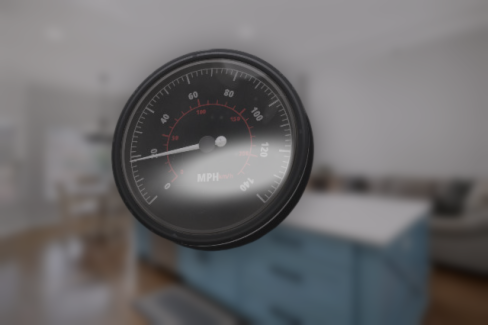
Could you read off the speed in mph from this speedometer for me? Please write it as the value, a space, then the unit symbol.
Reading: 18 mph
